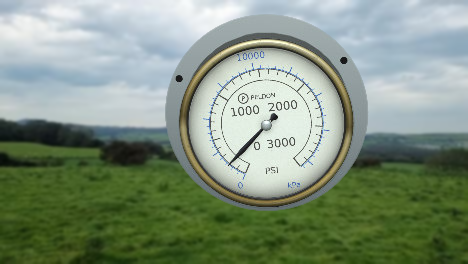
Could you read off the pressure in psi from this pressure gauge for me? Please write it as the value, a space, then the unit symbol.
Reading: 200 psi
